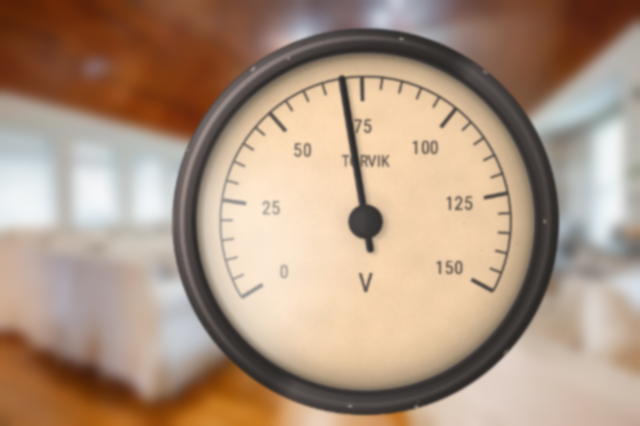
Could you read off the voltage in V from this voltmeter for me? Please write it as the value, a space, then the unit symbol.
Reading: 70 V
